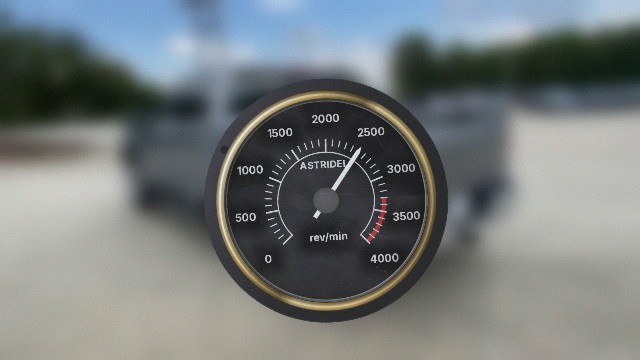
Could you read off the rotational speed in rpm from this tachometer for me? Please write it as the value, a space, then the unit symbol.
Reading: 2500 rpm
